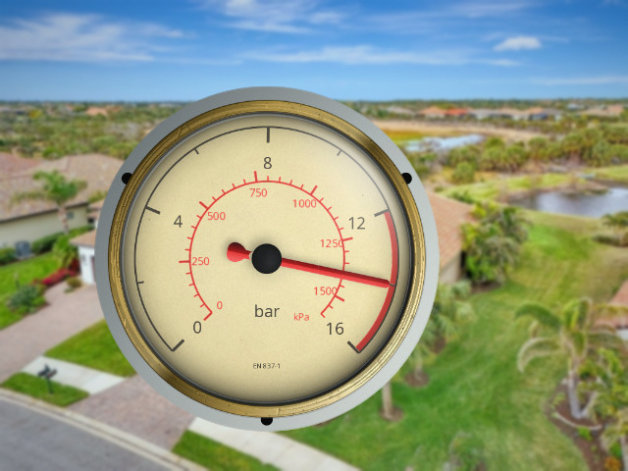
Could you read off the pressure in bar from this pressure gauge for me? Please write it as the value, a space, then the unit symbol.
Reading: 14 bar
